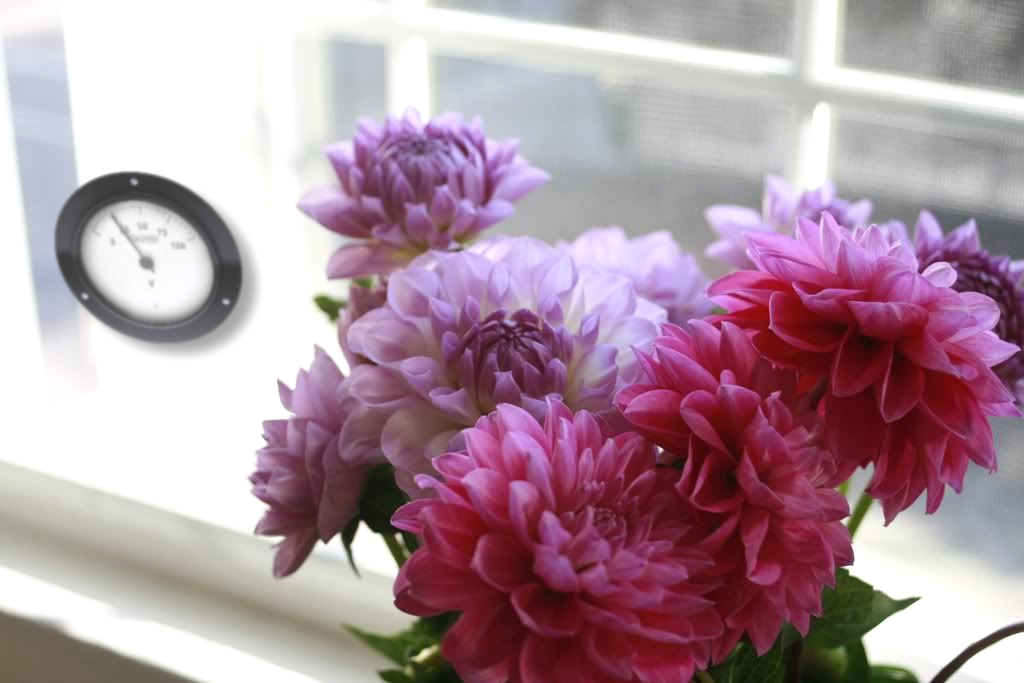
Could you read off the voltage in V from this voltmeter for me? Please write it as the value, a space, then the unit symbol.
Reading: 25 V
